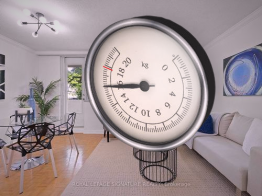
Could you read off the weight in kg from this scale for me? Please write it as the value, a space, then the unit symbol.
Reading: 16 kg
